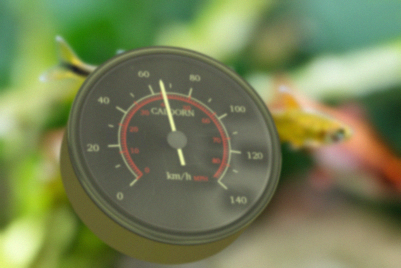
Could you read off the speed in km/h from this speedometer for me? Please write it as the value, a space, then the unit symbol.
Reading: 65 km/h
